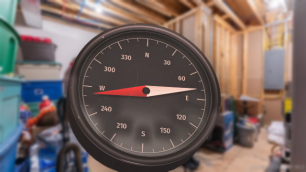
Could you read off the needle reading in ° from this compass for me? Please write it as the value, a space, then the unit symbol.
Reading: 260 °
